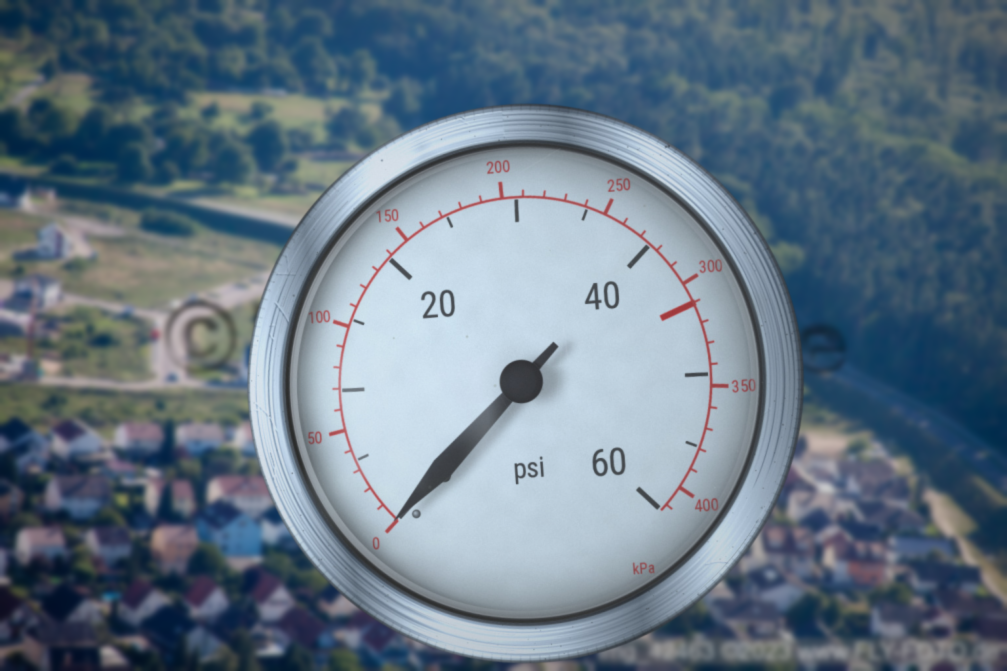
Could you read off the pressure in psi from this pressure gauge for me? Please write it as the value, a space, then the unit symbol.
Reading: 0 psi
